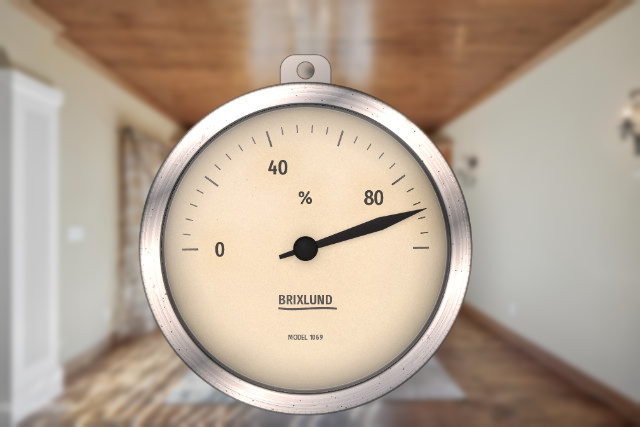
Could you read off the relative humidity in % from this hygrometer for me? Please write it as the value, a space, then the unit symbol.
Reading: 90 %
